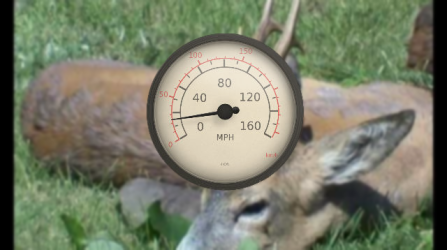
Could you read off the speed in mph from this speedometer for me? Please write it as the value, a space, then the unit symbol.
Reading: 15 mph
